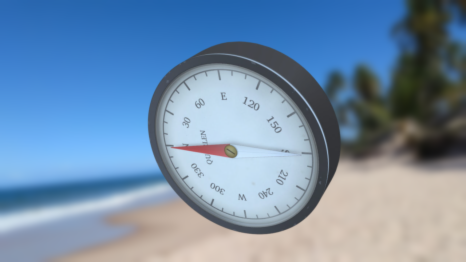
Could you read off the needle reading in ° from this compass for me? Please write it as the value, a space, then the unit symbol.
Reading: 0 °
